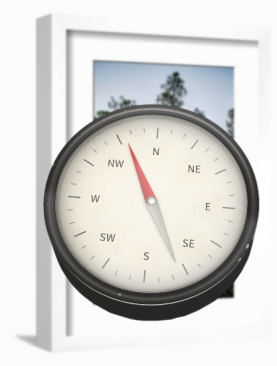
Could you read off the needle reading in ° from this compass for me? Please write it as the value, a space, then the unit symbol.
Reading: 335 °
